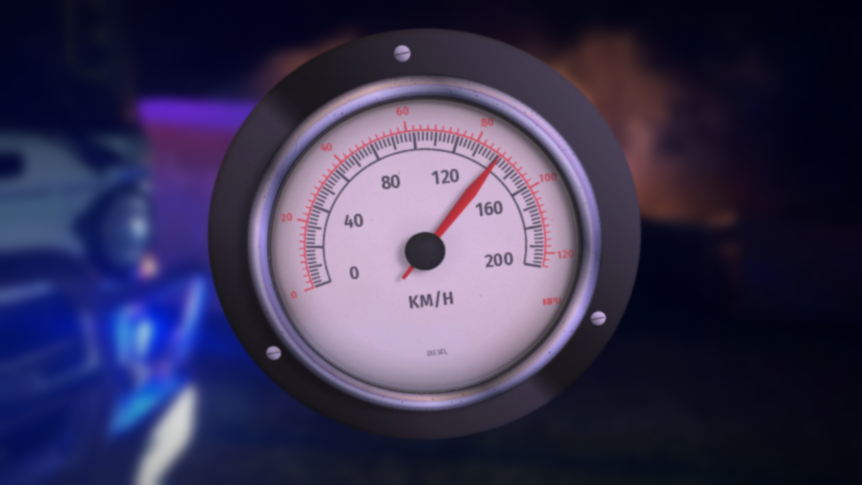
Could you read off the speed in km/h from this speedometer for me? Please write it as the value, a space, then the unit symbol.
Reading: 140 km/h
